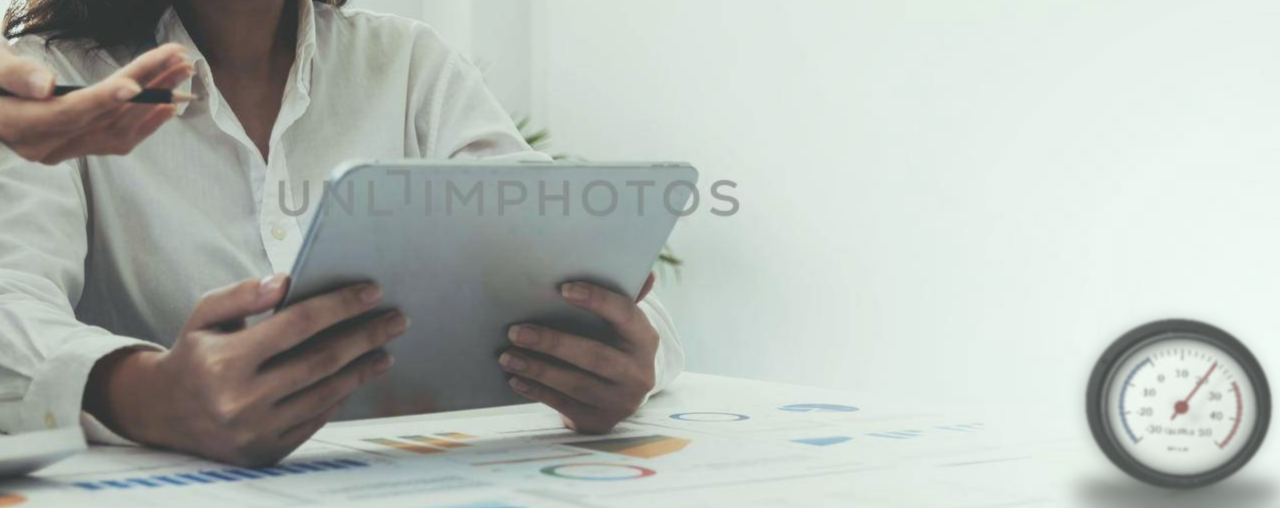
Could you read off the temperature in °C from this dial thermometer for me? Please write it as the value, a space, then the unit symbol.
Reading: 20 °C
